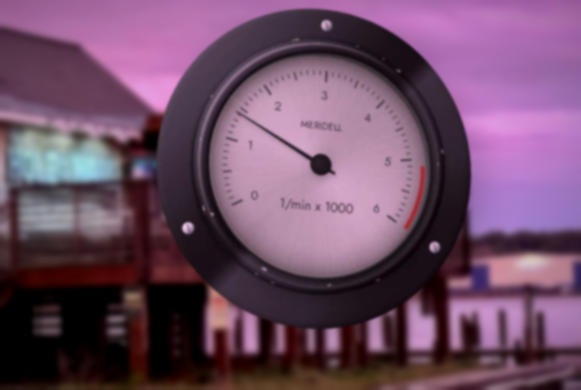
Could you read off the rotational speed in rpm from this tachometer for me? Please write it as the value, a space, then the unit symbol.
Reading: 1400 rpm
